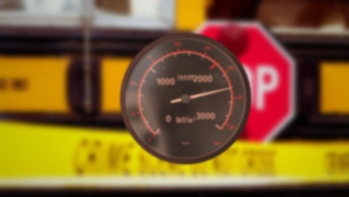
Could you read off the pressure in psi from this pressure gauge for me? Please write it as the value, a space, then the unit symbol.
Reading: 2400 psi
